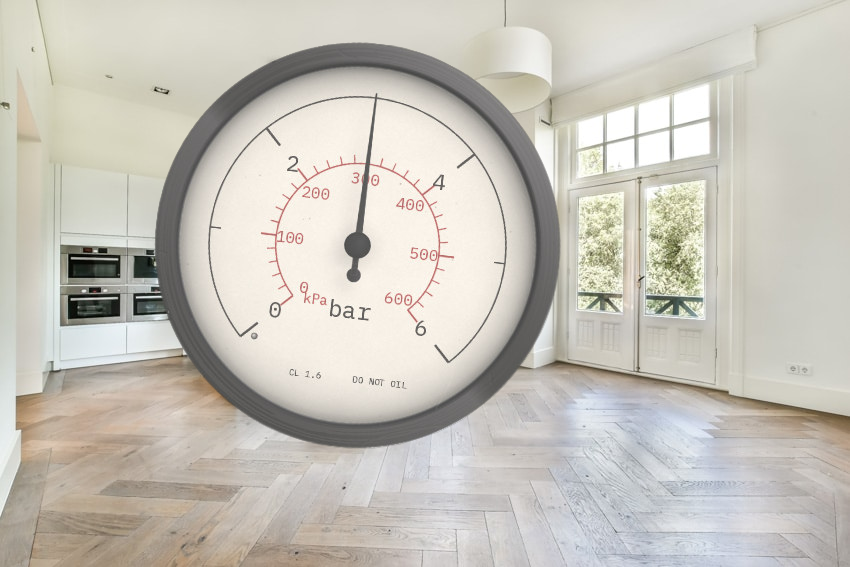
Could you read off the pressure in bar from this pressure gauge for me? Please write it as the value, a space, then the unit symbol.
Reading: 3 bar
